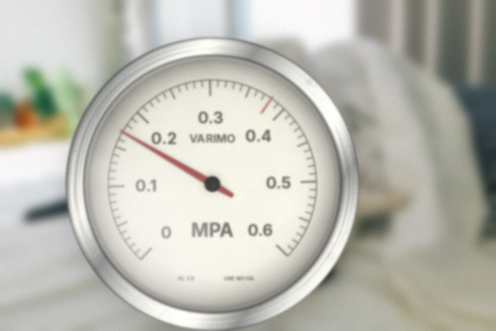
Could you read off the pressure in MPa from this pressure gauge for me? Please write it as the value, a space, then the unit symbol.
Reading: 0.17 MPa
